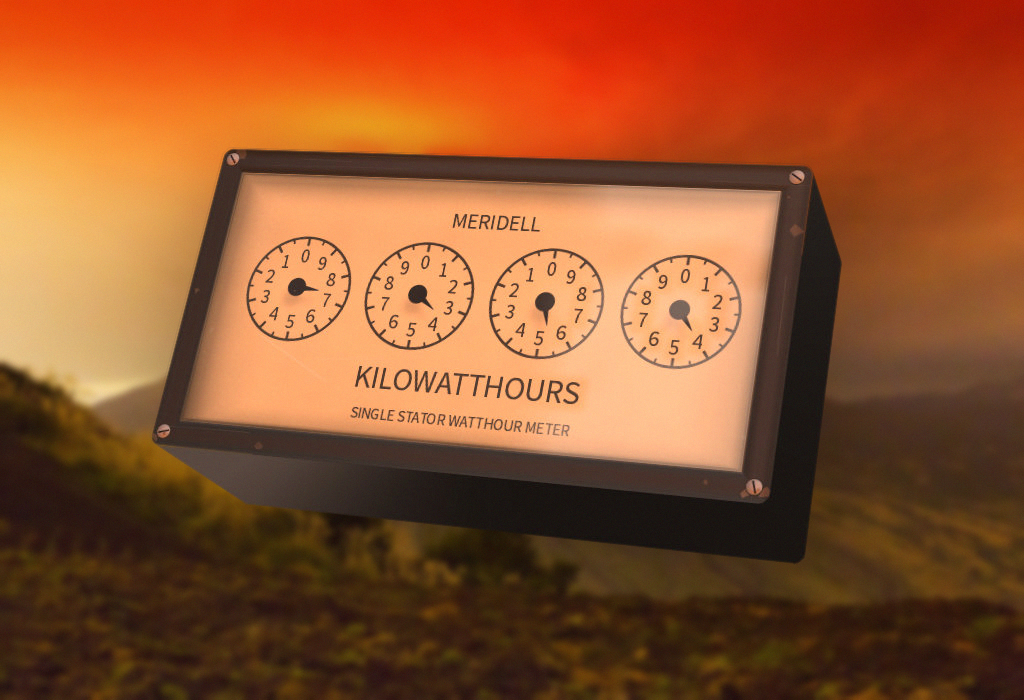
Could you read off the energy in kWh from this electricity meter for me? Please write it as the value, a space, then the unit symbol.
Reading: 7354 kWh
